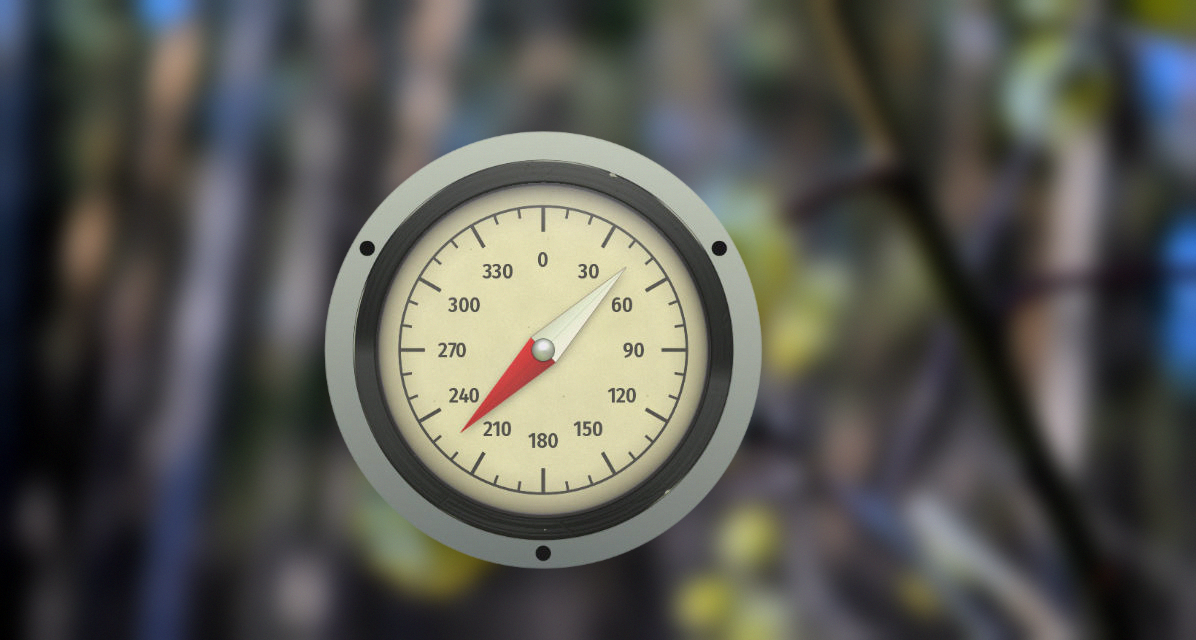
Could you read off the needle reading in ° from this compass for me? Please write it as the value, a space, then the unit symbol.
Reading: 225 °
